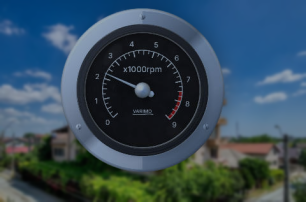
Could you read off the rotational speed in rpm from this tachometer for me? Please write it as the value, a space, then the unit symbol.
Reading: 2250 rpm
